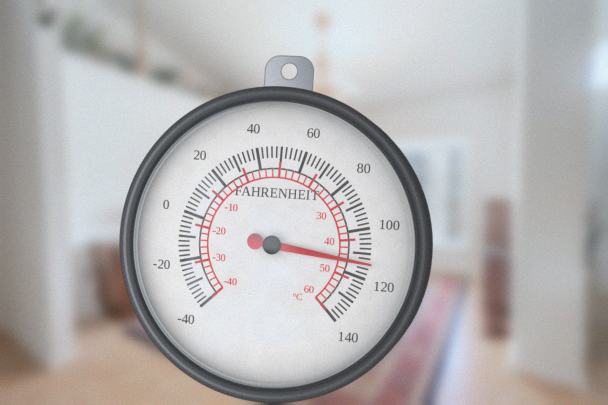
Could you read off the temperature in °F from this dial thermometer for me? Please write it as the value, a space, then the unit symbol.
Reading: 114 °F
